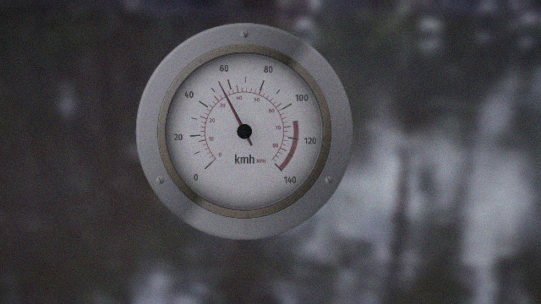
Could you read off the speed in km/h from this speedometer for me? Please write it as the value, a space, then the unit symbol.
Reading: 55 km/h
